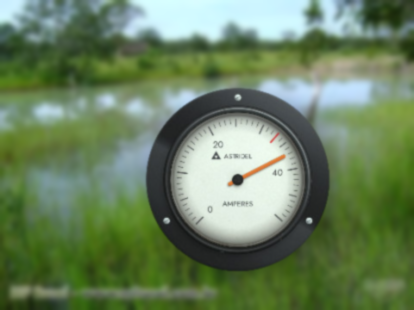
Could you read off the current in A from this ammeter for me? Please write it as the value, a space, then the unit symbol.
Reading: 37 A
